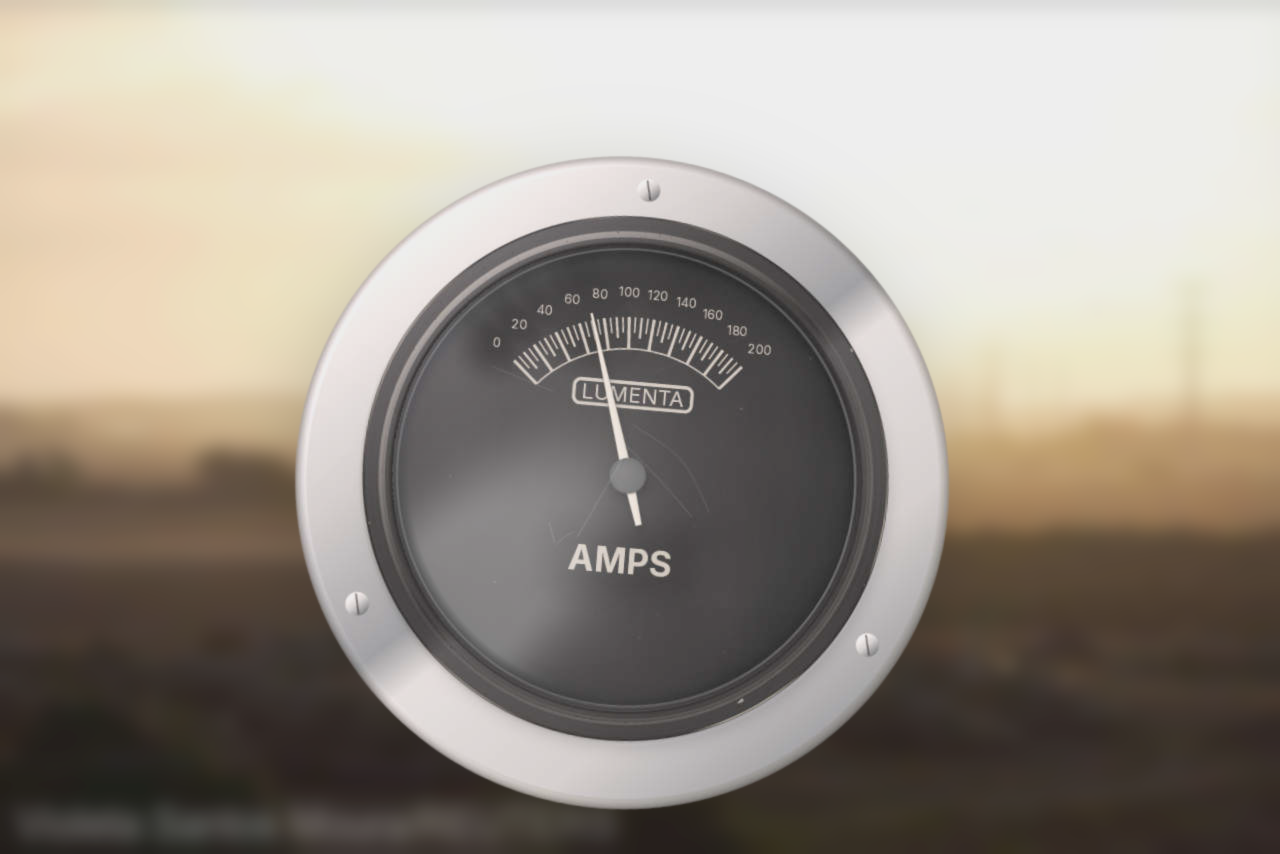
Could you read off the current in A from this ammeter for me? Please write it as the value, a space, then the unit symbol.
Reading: 70 A
